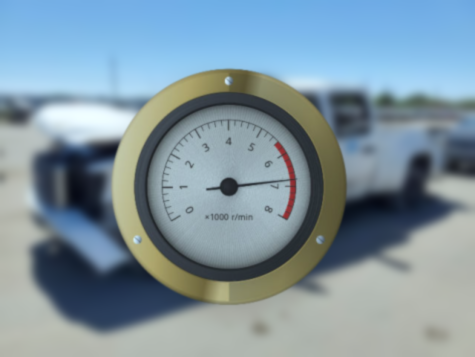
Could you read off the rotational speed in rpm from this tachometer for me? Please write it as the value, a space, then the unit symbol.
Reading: 6800 rpm
